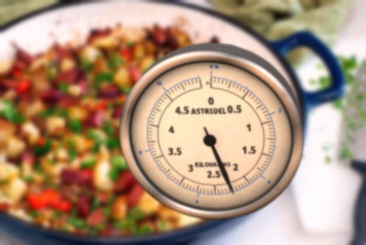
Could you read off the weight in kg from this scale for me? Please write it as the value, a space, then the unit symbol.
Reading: 2.25 kg
